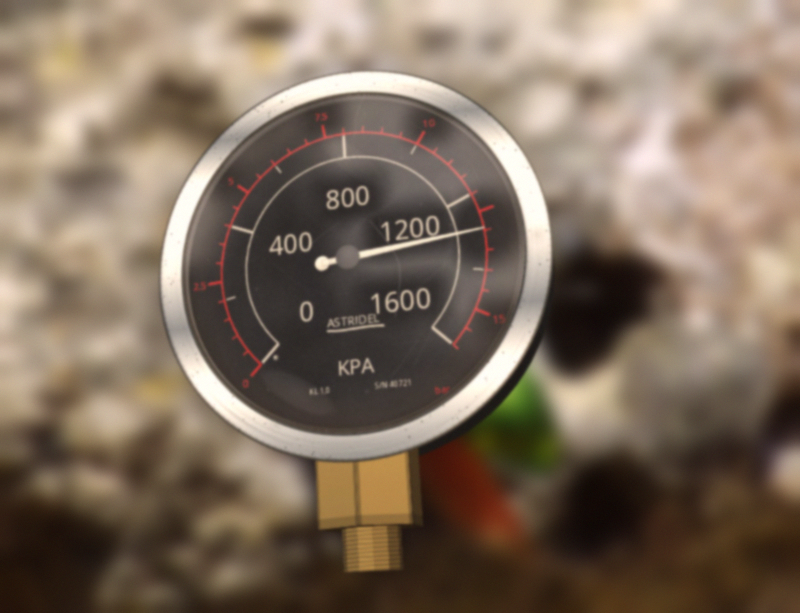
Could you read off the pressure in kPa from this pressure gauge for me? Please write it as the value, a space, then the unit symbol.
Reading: 1300 kPa
